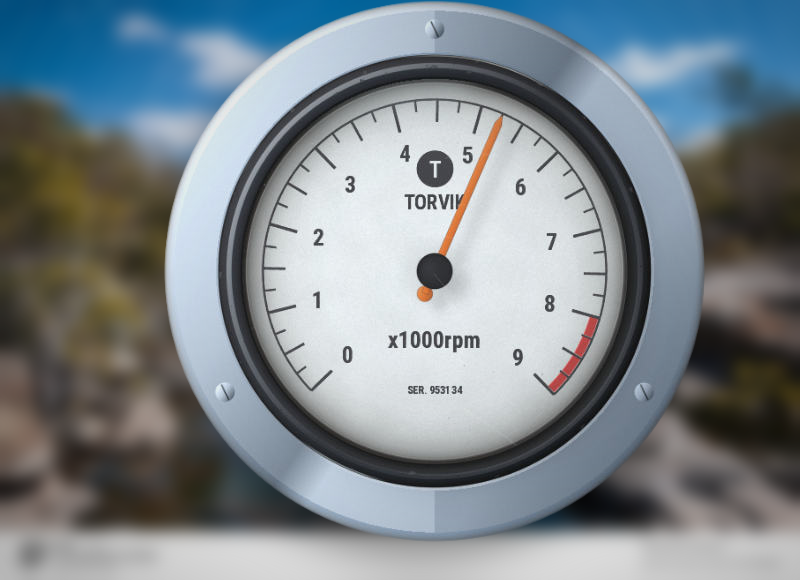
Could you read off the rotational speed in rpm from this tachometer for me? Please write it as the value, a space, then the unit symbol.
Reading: 5250 rpm
